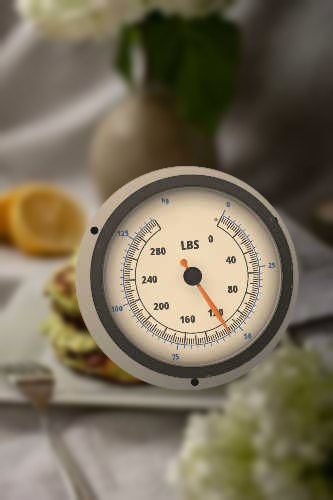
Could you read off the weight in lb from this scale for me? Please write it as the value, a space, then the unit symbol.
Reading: 120 lb
